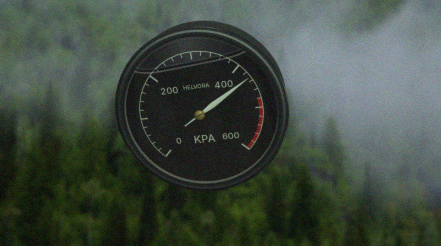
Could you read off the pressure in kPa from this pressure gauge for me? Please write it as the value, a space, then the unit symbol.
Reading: 430 kPa
